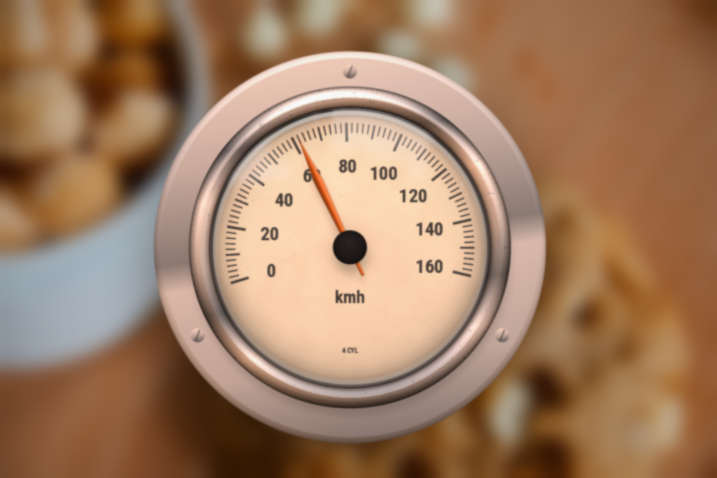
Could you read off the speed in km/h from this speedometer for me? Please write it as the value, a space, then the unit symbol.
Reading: 62 km/h
